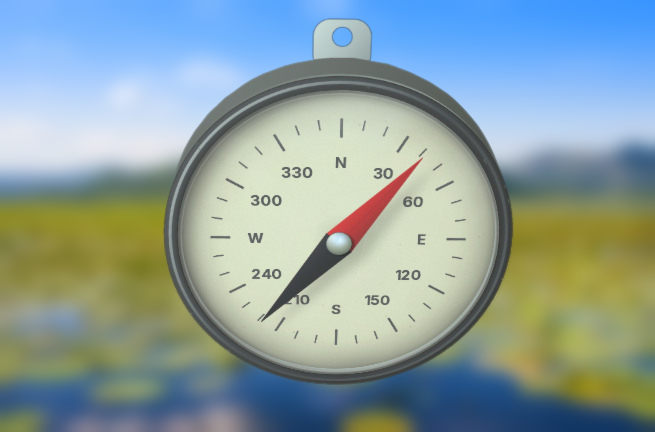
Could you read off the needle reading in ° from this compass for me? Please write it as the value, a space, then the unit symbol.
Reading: 40 °
